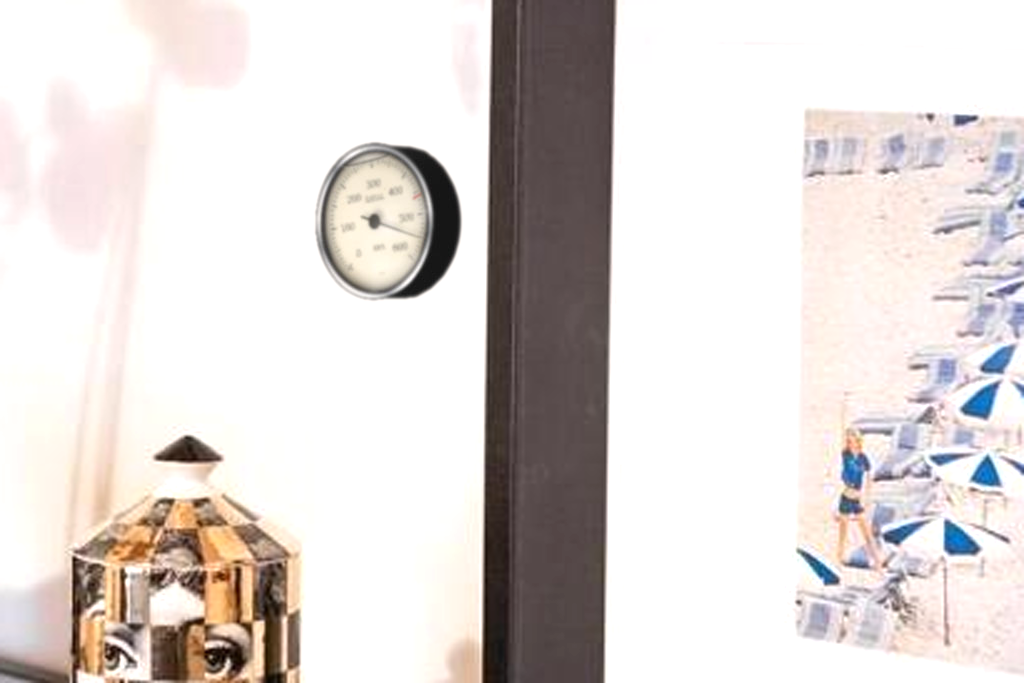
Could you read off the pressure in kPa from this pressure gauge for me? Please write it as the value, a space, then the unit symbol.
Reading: 550 kPa
